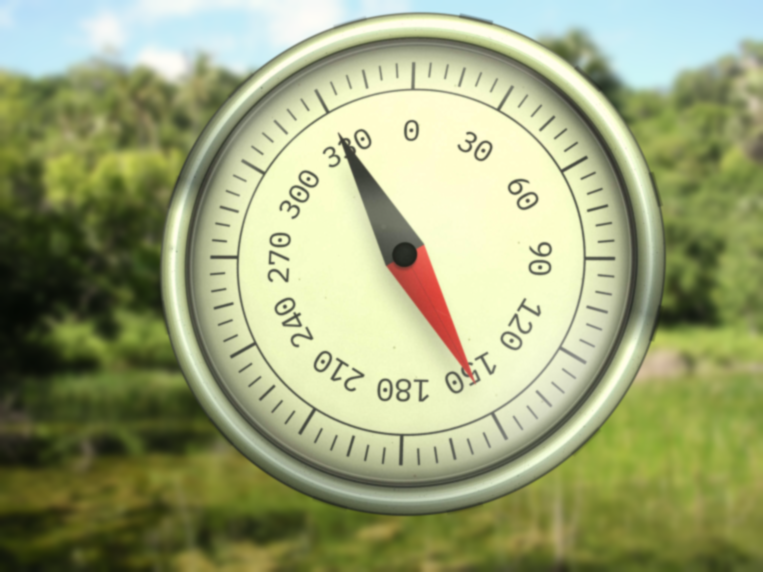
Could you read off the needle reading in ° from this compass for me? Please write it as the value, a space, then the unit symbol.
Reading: 150 °
